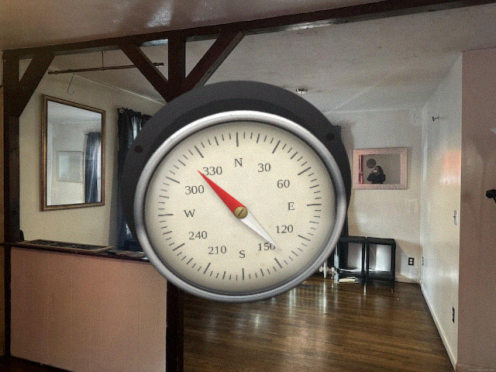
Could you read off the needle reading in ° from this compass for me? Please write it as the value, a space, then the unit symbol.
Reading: 320 °
